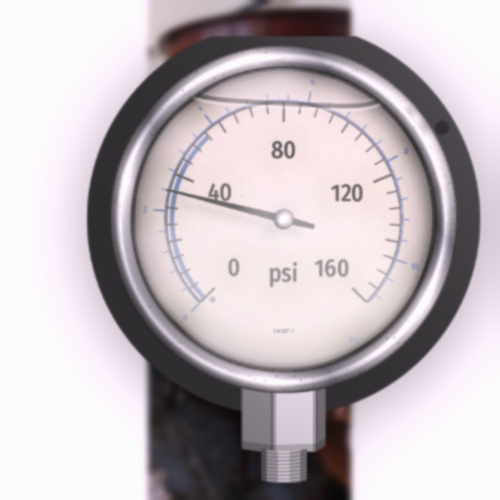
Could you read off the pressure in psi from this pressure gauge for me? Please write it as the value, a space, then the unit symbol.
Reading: 35 psi
